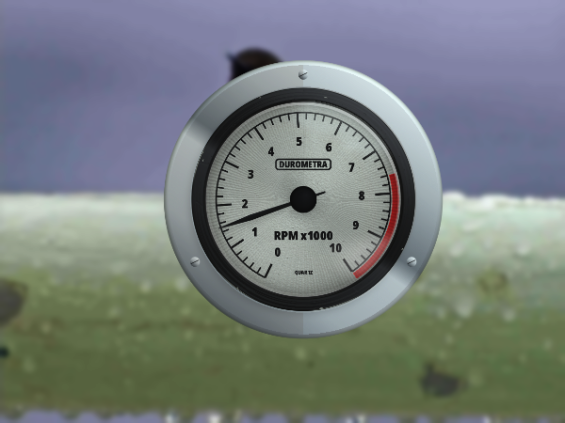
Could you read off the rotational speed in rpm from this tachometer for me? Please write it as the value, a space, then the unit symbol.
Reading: 1500 rpm
